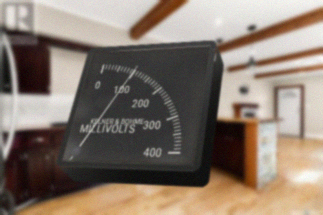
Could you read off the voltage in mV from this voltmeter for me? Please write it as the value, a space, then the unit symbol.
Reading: 100 mV
